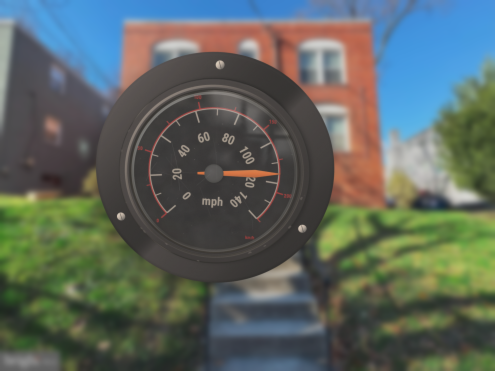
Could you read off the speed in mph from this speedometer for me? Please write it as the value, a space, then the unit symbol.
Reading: 115 mph
